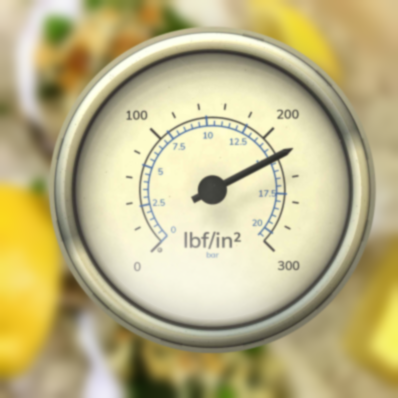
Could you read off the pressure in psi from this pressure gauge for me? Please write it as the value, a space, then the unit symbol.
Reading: 220 psi
